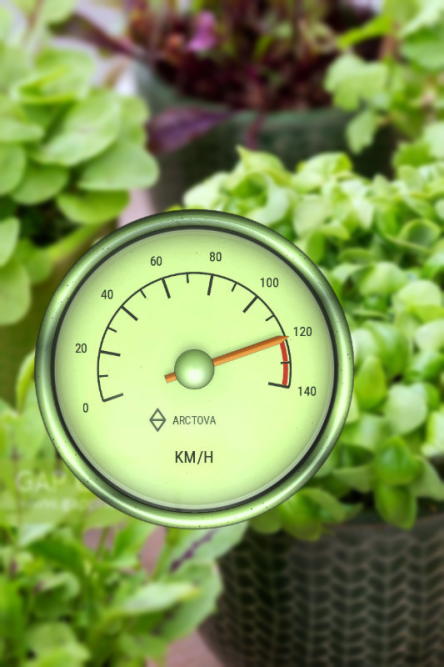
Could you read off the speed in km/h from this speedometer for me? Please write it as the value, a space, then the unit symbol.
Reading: 120 km/h
